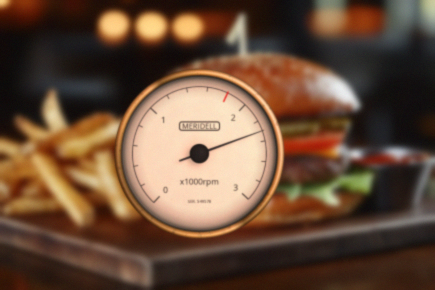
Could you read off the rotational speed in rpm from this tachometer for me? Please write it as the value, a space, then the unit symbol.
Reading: 2300 rpm
